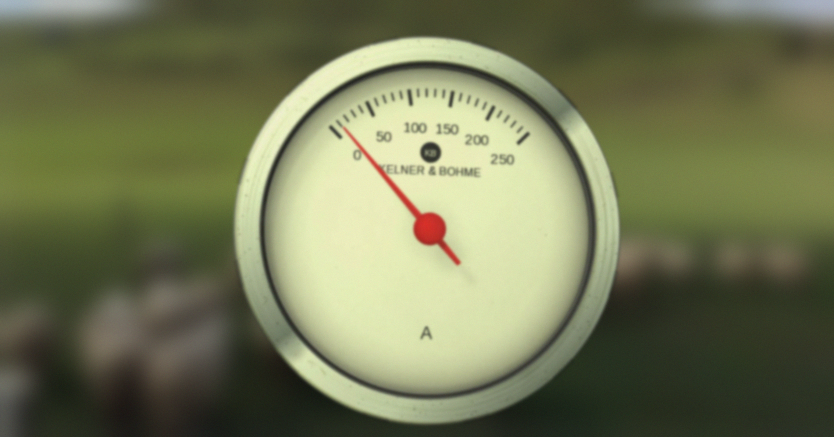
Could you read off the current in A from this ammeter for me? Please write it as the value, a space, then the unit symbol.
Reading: 10 A
